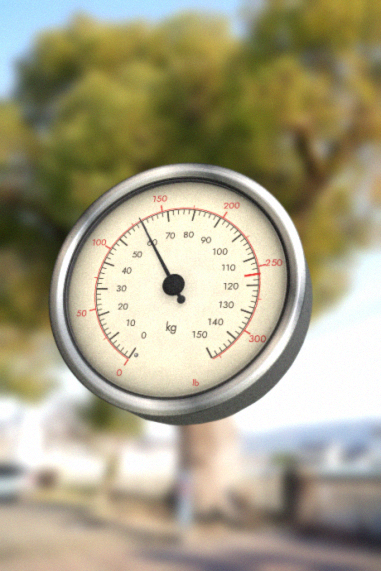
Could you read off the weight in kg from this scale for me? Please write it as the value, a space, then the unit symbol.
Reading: 60 kg
